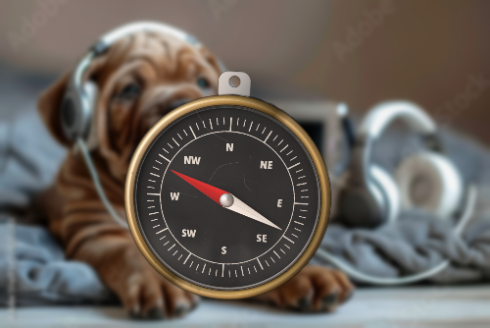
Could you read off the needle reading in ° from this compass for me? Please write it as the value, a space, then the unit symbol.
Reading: 295 °
